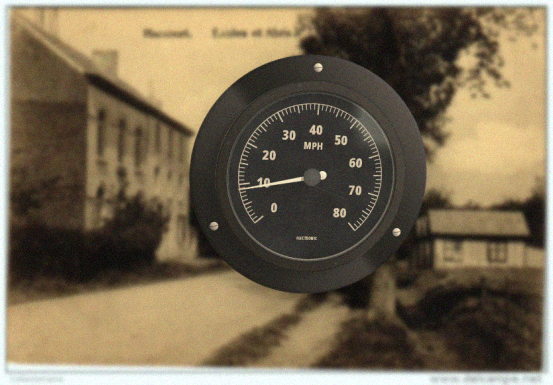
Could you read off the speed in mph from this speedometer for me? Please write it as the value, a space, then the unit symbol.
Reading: 9 mph
